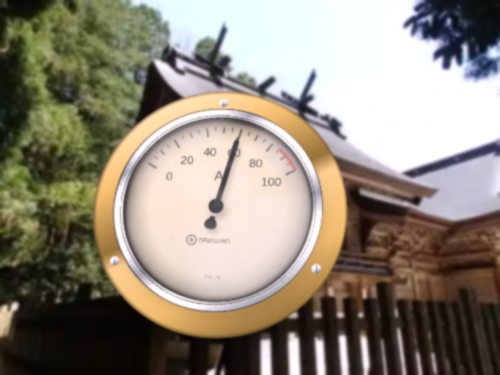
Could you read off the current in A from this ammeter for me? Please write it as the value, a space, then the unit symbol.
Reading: 60 A
